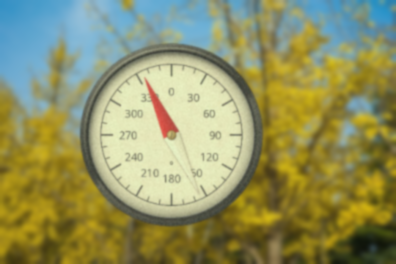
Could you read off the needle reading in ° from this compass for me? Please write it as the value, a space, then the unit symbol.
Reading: 335 °
